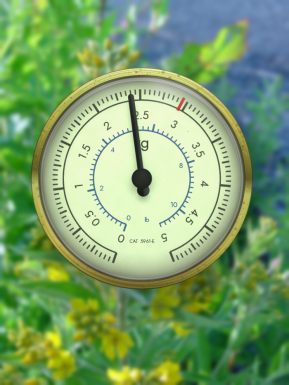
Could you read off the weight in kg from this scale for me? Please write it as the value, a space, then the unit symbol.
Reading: 2.4 kg
